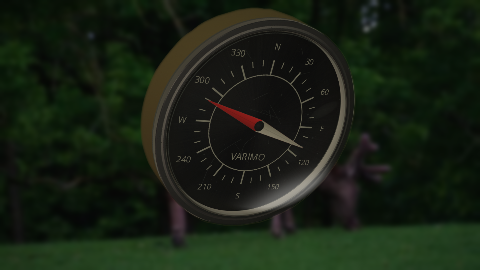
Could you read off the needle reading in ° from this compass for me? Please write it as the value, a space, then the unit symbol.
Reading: 290 °
